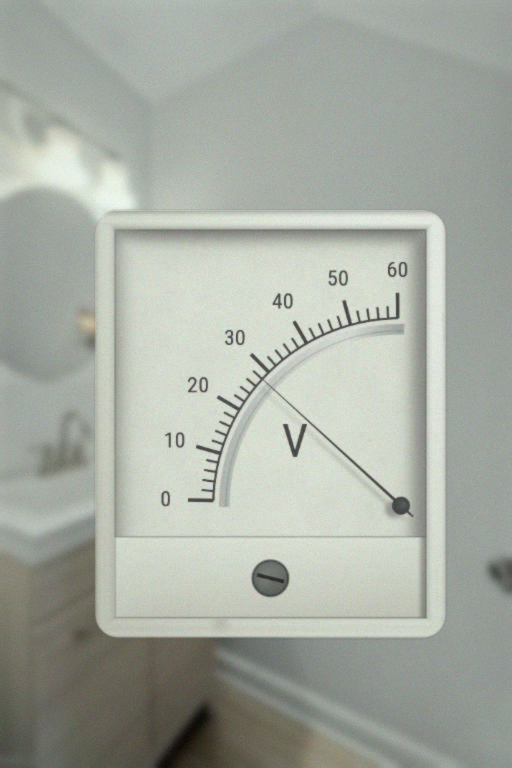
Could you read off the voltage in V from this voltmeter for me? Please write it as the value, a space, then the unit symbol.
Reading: 28 V
